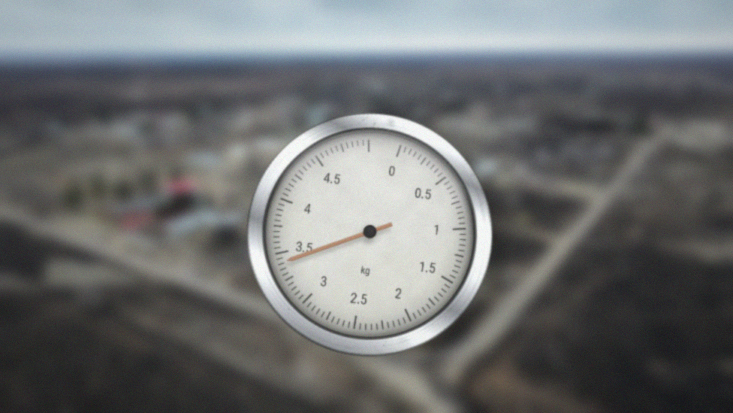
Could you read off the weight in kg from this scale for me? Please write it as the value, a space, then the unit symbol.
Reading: 3.4 kg
